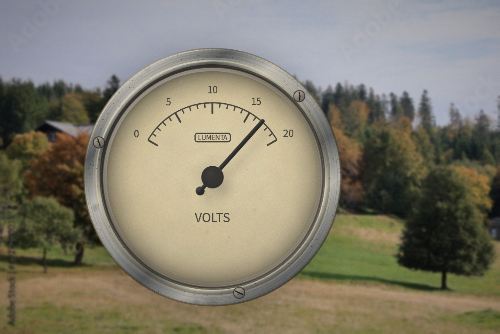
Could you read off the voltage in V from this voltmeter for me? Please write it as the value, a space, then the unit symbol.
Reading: 17 V
